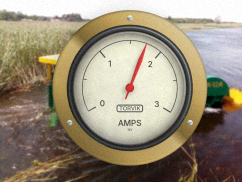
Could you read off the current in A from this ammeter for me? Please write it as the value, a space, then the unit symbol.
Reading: 1.75 A
